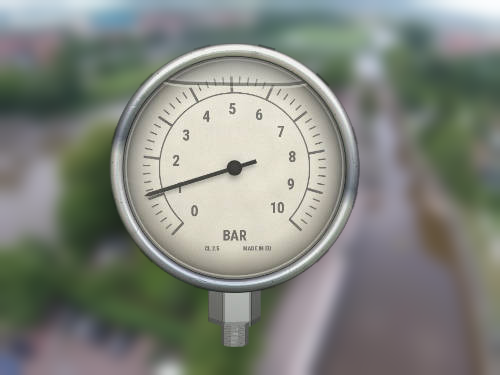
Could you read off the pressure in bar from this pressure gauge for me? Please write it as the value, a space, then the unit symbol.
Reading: 1.1 bar
